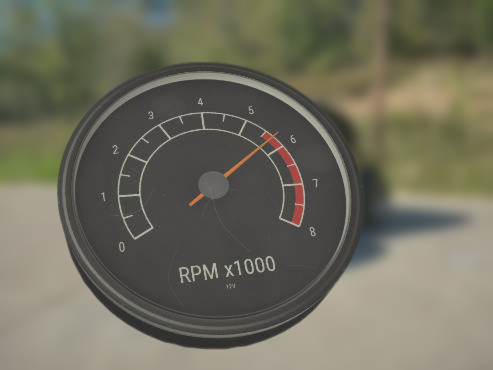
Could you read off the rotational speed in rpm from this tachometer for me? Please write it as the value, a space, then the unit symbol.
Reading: 5750 rpm
